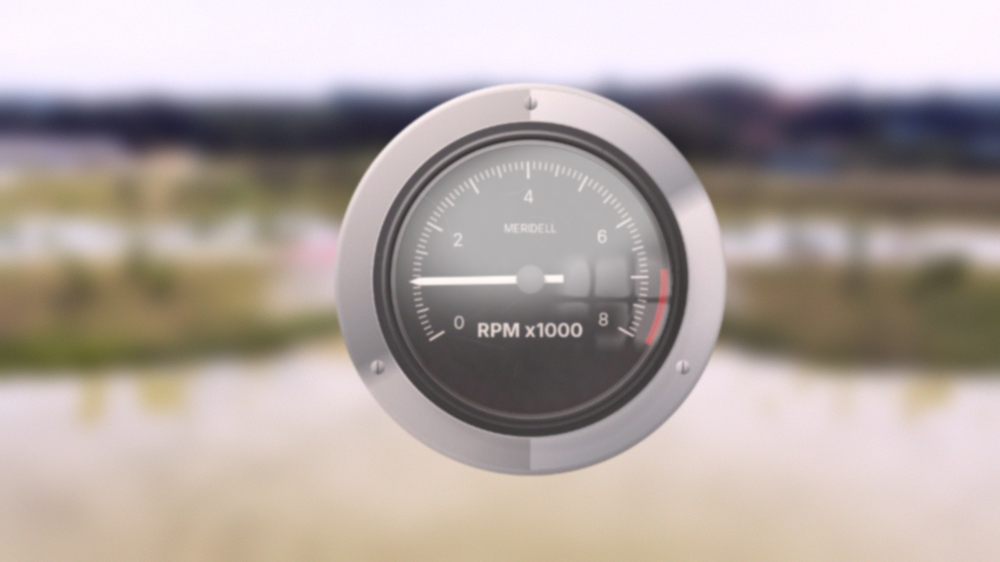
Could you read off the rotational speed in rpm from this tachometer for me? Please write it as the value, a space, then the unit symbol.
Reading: 1000 rpm
